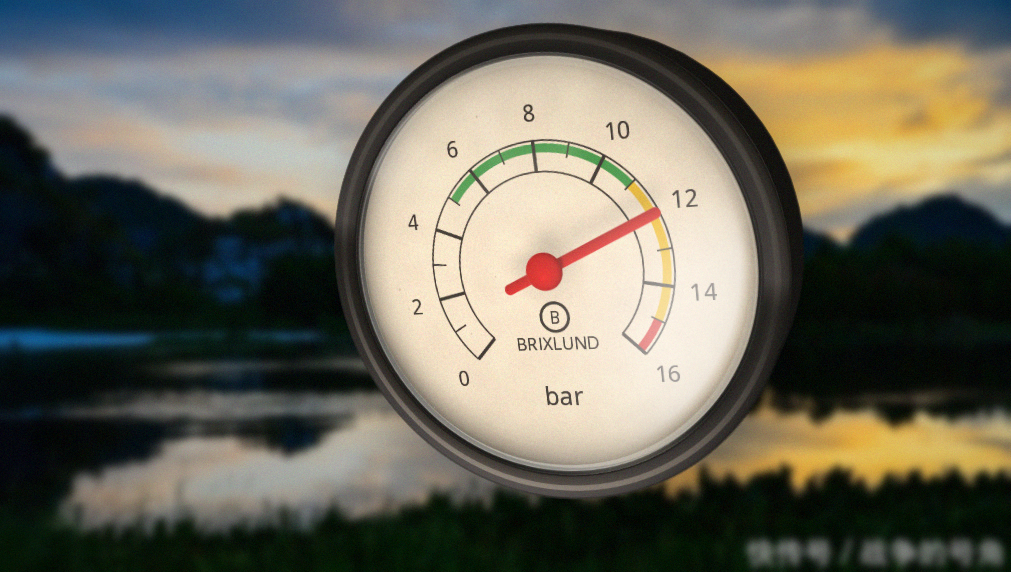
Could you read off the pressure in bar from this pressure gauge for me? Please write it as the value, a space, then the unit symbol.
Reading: 12 bar
